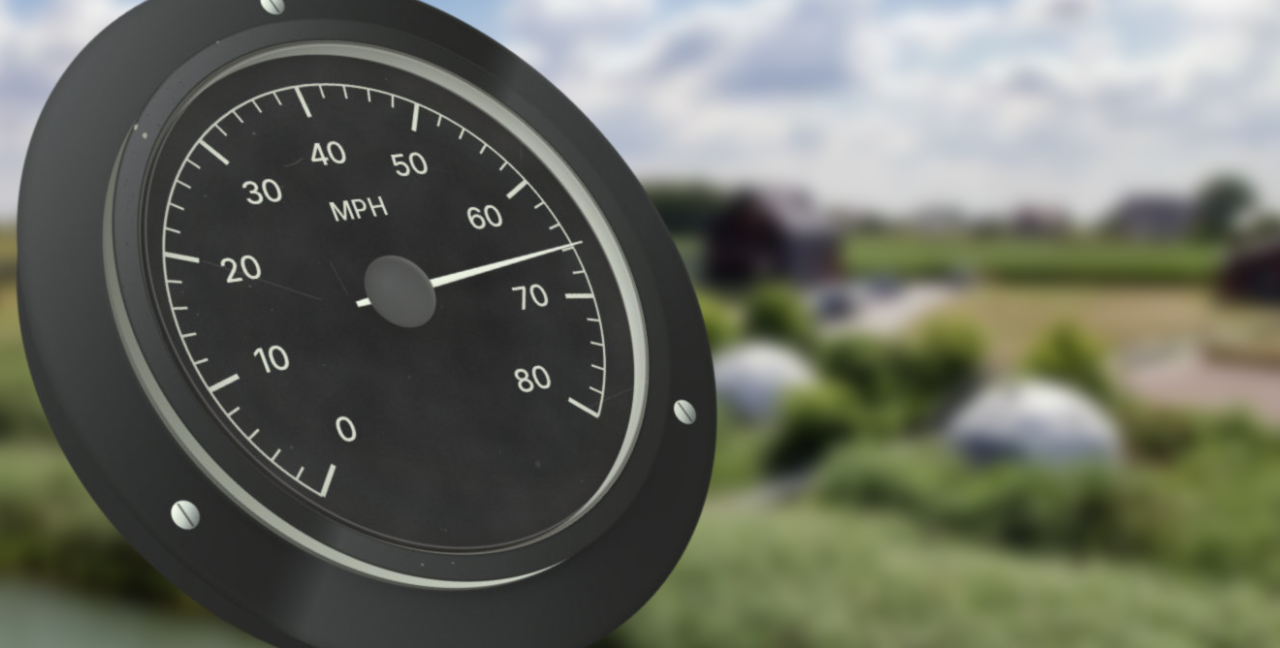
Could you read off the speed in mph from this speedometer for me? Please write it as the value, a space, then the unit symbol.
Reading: 66 mph
